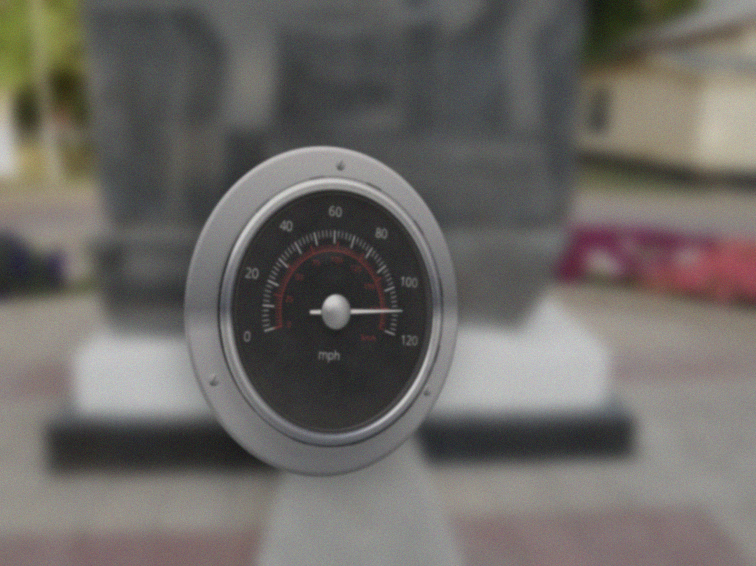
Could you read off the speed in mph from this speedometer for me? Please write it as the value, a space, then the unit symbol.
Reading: 110 mph
